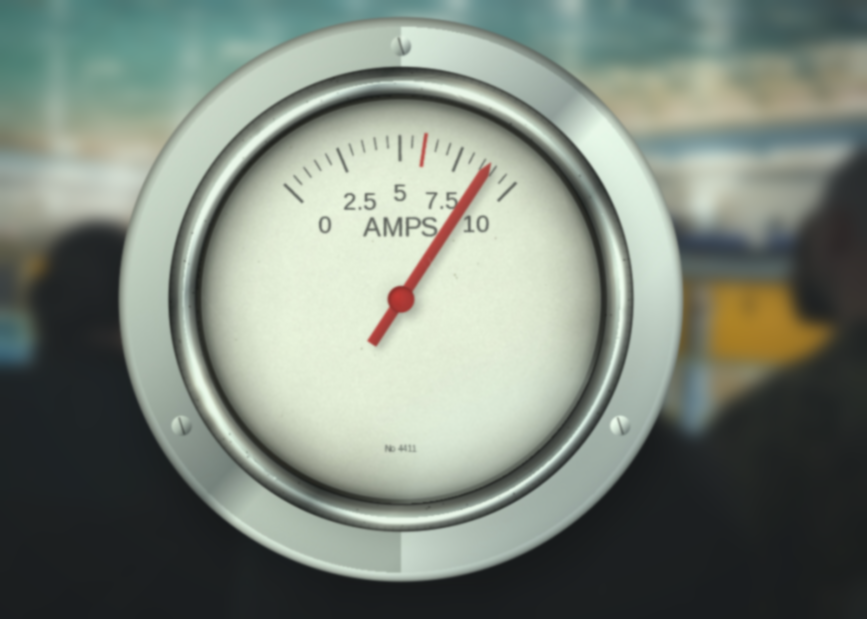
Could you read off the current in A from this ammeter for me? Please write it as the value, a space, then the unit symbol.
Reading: 8.75 A
